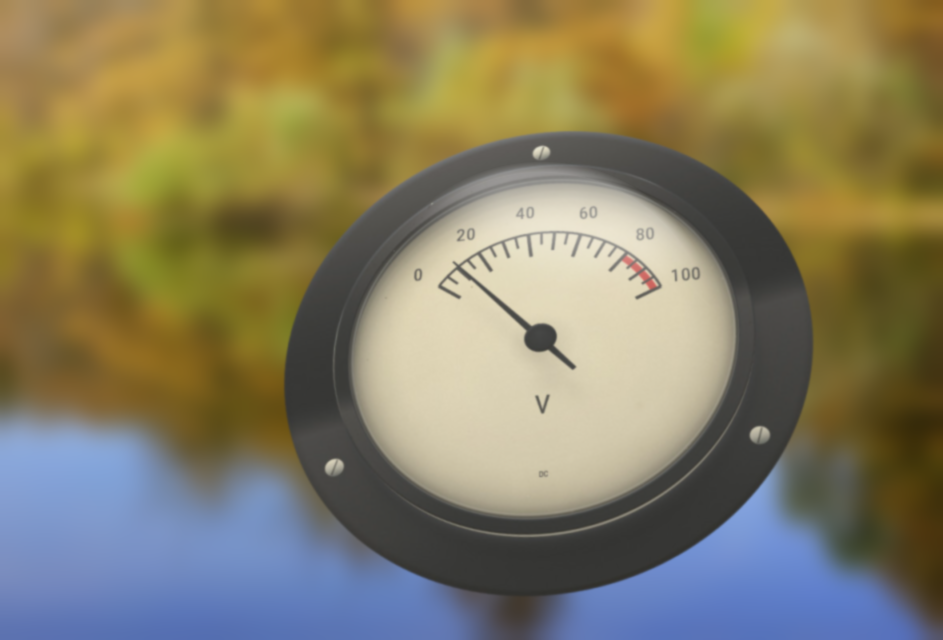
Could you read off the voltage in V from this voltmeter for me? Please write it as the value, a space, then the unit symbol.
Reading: 10 V
